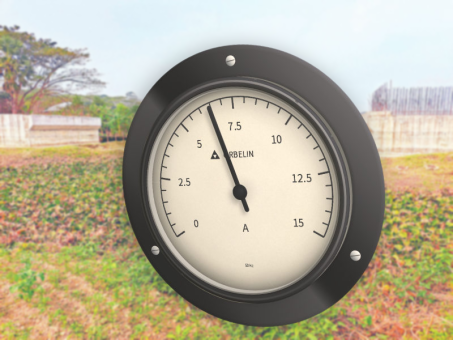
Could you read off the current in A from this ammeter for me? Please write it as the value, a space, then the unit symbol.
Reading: 6.5 A
